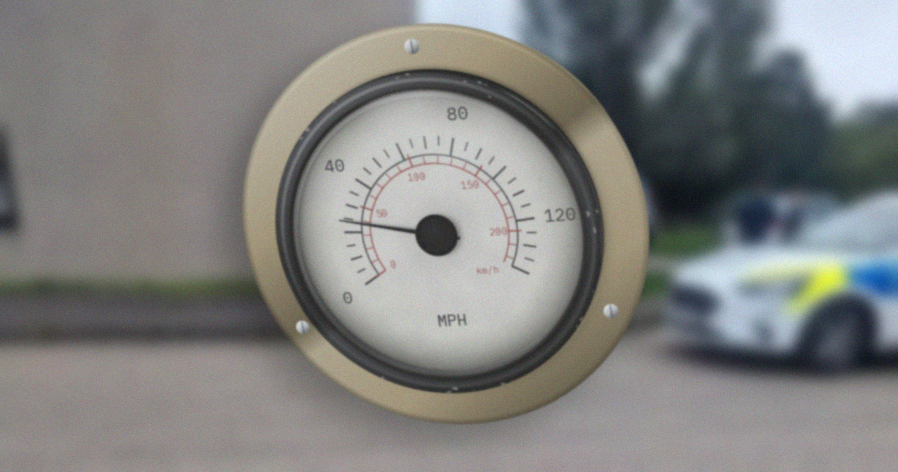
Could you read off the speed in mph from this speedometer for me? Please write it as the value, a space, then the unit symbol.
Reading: 25 mph
